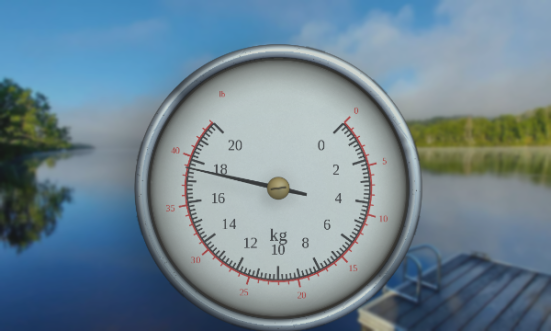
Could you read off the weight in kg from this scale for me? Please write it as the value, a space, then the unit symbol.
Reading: 17.6 kg
